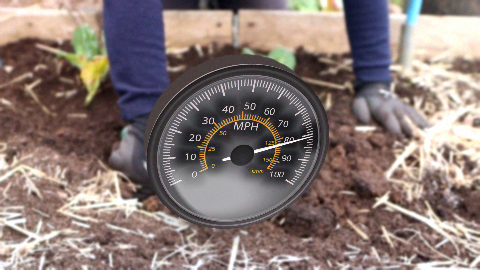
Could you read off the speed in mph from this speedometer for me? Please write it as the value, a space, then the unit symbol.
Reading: 80 mph
